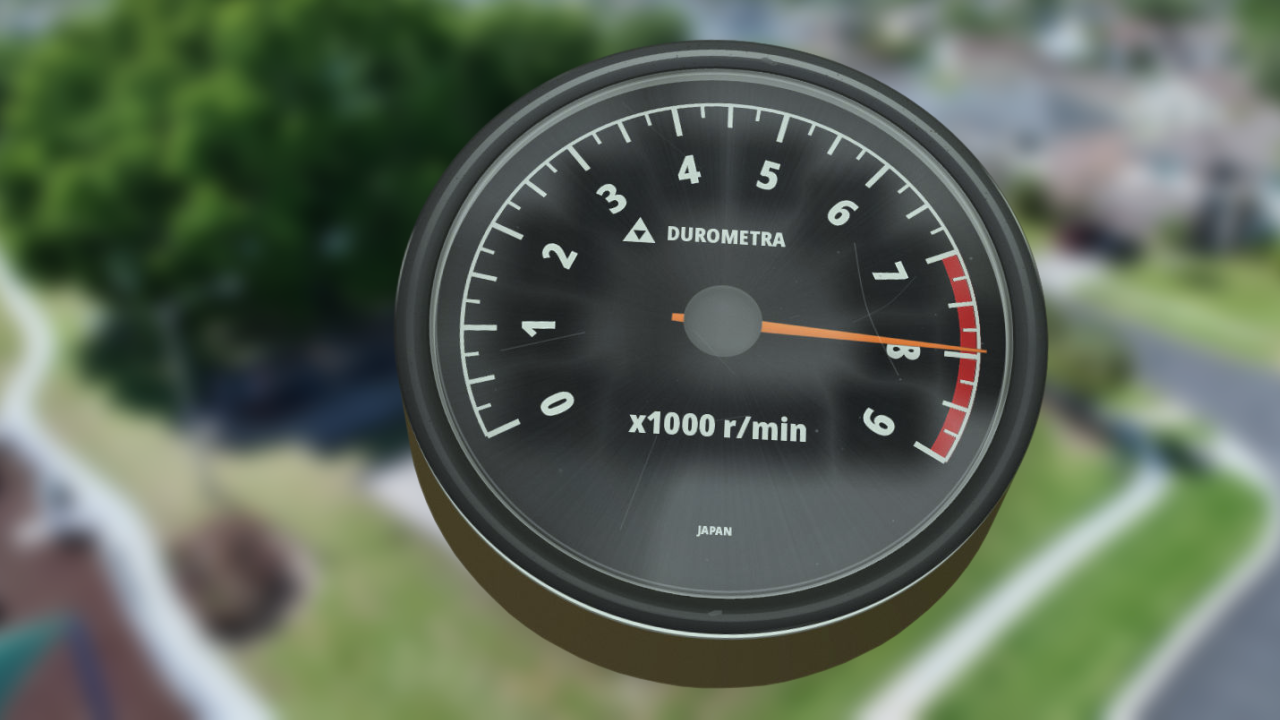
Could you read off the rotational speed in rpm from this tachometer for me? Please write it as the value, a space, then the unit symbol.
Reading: 8000 rpm
